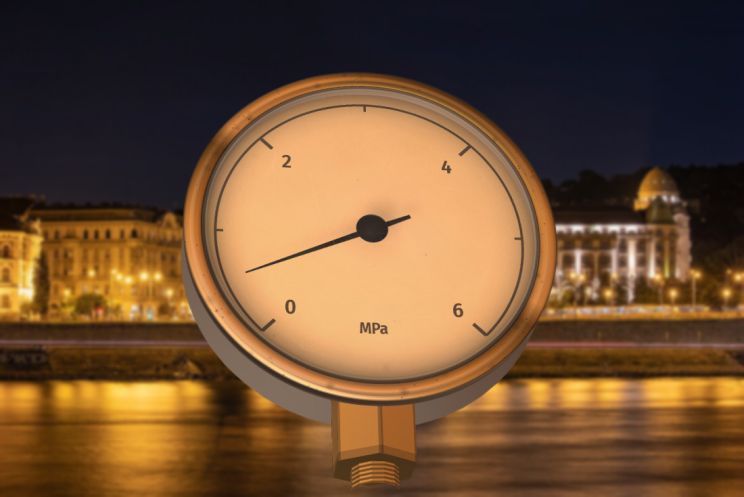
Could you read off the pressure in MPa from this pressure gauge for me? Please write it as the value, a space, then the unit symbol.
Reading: 0.5 MPa
